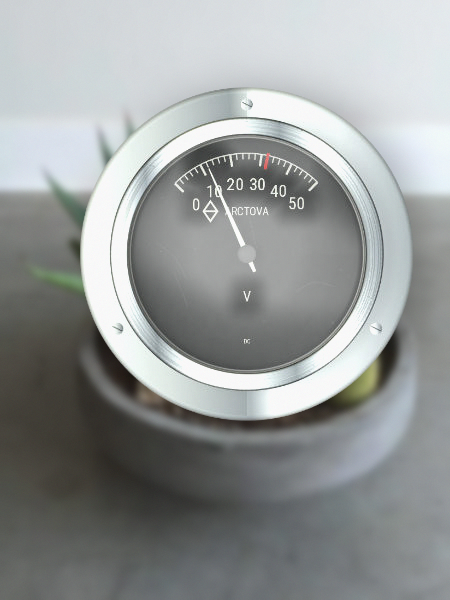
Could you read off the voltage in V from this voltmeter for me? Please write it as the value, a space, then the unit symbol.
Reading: 12 V
